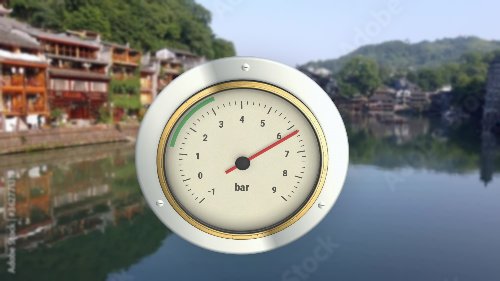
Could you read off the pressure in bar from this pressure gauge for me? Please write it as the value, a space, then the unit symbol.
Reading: 6.2 bar
